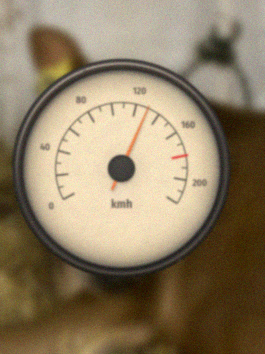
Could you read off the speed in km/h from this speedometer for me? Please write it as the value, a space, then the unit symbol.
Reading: 130 km/h
